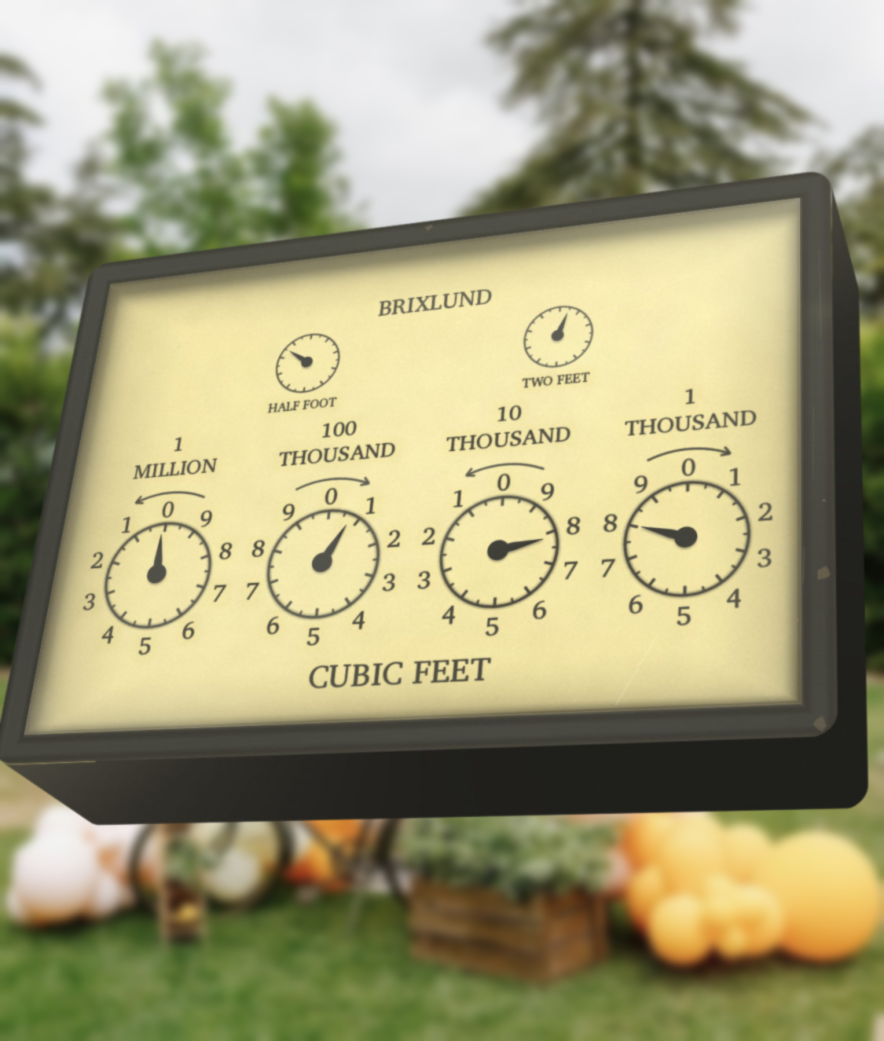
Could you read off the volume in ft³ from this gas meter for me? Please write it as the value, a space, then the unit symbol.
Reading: 7800 ft³
